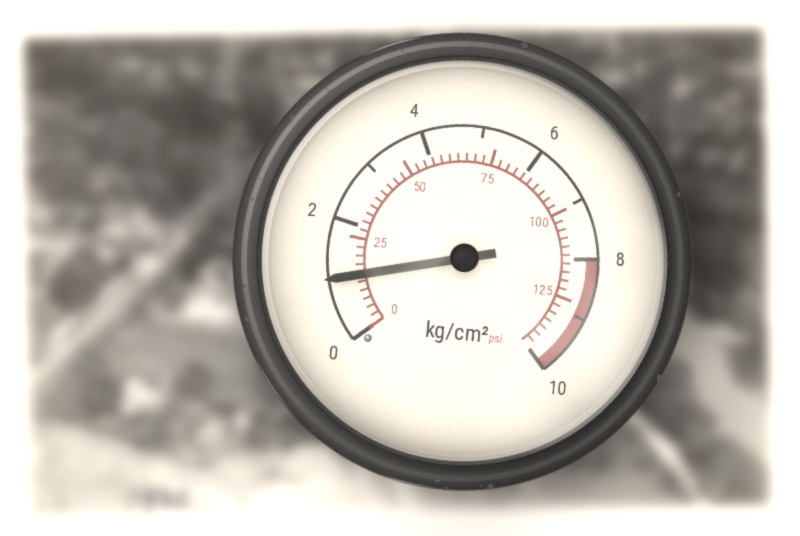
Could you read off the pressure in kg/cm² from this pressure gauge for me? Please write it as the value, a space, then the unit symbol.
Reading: 1 kg/cm²
